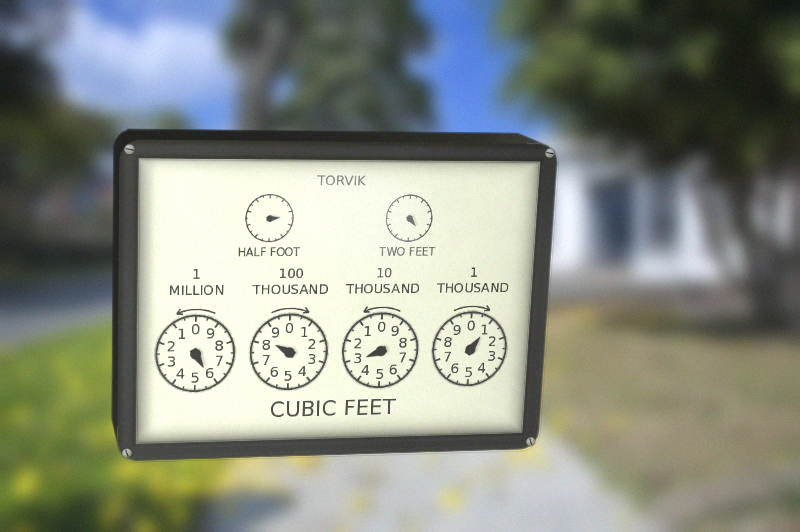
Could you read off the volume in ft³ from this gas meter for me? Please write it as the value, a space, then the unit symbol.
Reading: 583100 ft³
